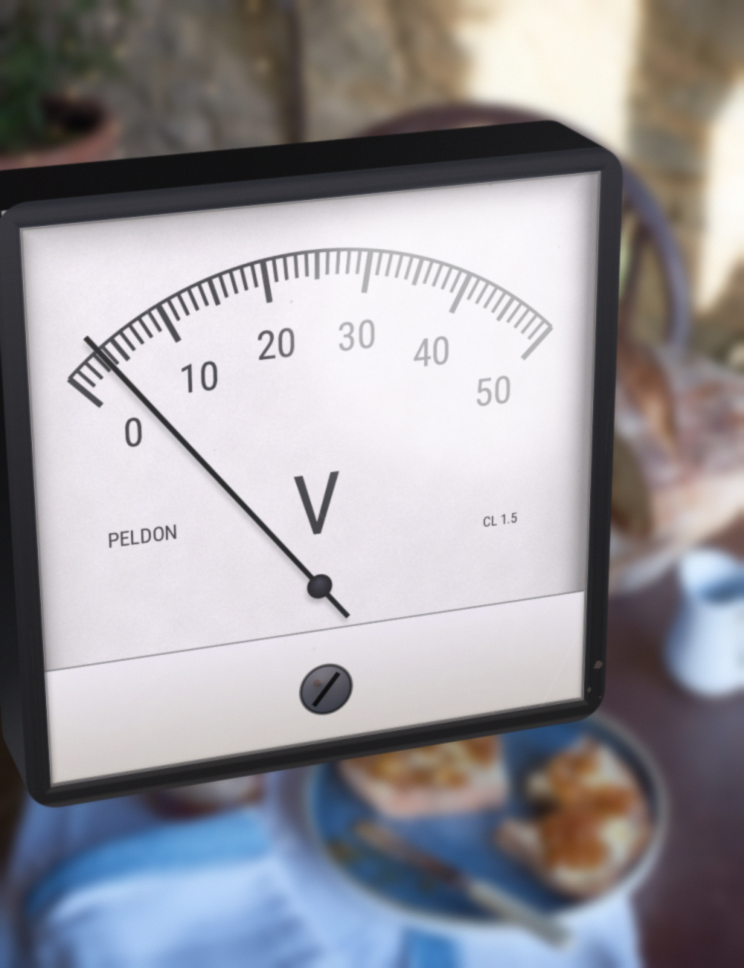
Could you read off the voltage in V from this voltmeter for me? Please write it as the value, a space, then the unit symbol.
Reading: 3.5 V
